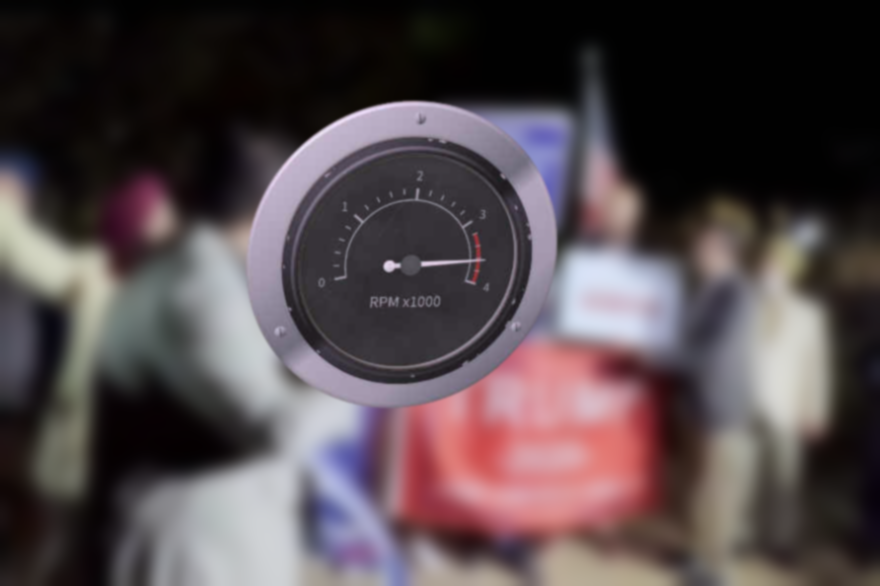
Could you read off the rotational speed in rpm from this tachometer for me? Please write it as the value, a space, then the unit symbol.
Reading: 3600 rpm
